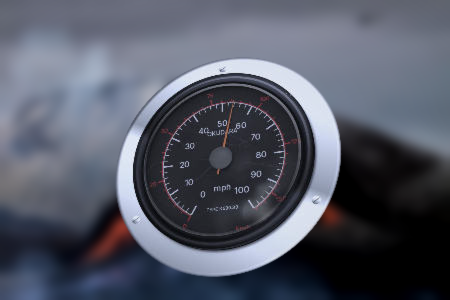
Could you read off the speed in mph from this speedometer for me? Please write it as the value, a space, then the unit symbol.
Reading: 54 mph
